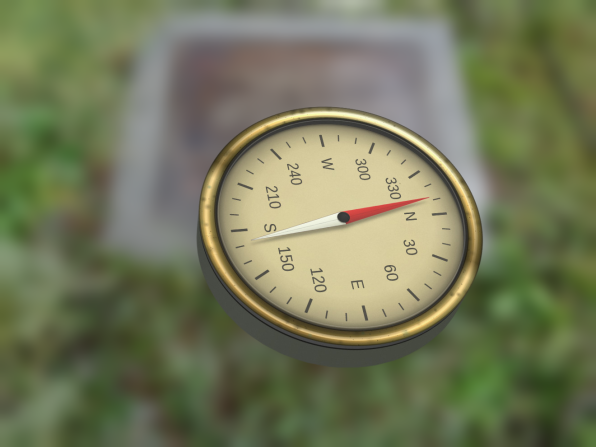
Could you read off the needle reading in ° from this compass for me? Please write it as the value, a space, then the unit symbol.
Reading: 350 °
